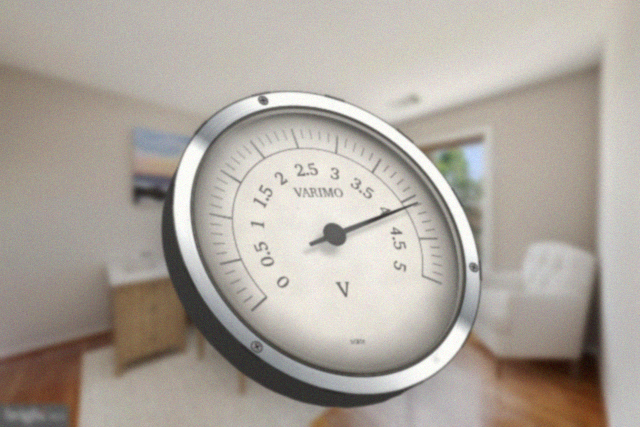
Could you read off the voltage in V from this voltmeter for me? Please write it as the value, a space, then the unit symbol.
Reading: 4.1 V
